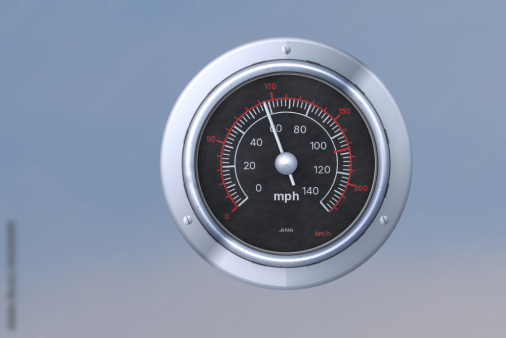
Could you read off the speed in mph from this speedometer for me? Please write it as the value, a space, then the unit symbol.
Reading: 58 mph
